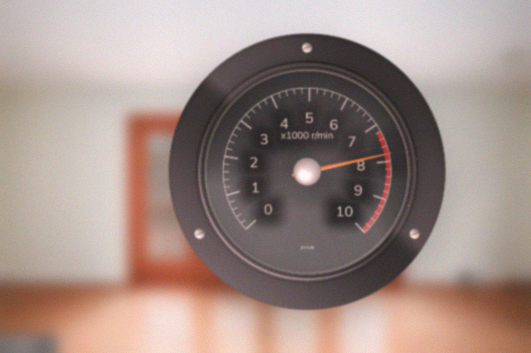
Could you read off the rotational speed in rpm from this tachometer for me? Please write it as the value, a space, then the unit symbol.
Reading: 7800 rpm
